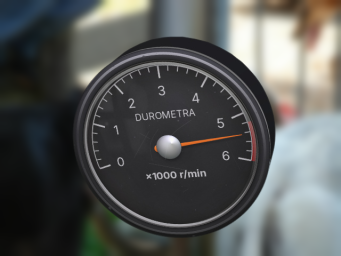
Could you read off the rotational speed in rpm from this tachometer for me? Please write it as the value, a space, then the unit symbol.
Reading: 5400 rpm
